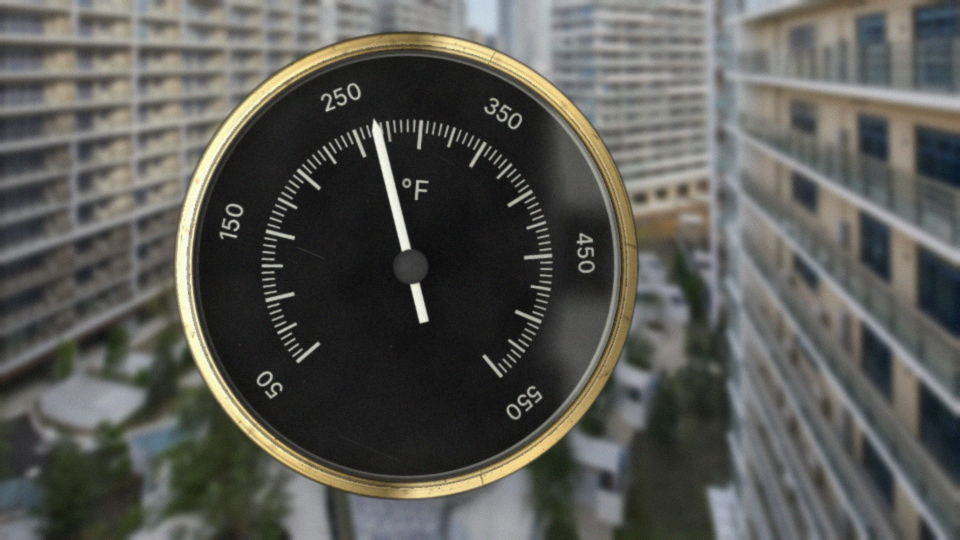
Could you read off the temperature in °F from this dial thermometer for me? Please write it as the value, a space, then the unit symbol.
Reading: 265 °F
